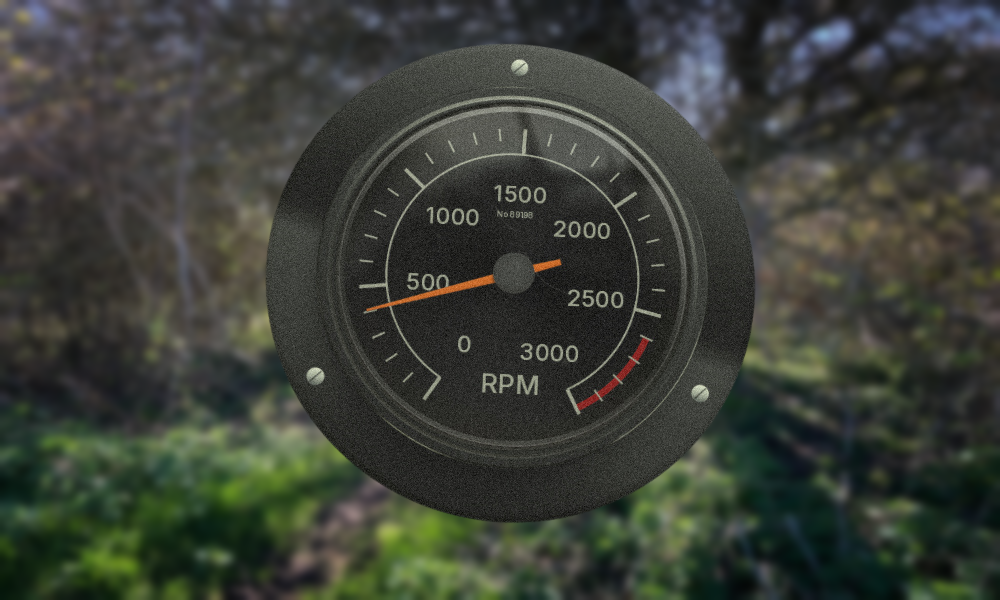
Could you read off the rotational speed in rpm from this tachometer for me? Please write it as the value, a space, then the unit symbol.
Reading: 400 rpm
